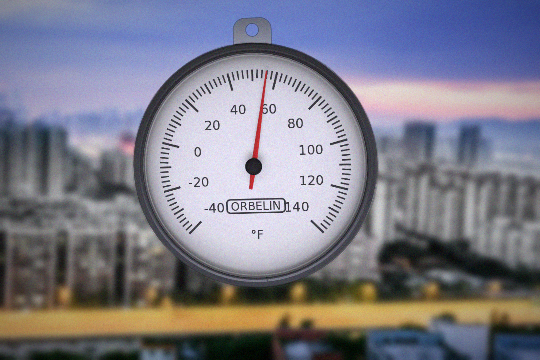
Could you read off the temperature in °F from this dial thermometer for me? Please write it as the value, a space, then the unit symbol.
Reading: 56 °F
